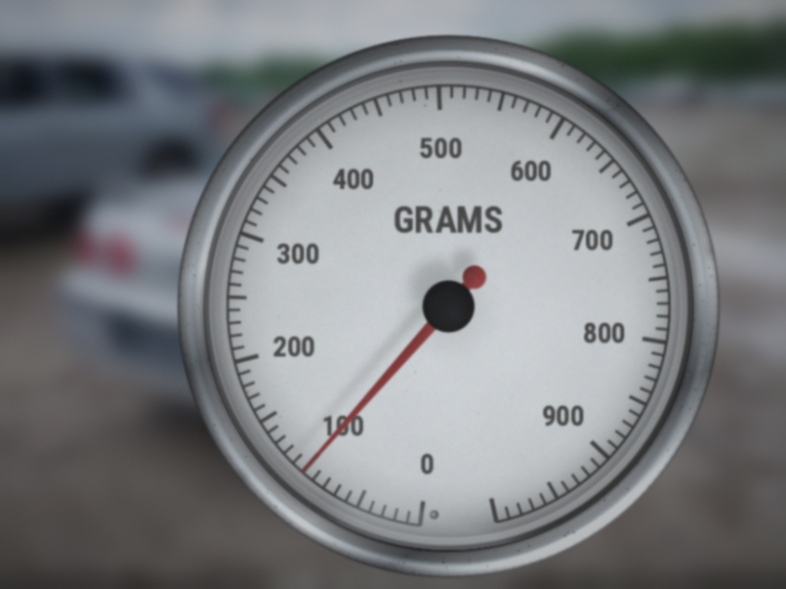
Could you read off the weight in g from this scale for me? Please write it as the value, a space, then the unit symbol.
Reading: 100 g
